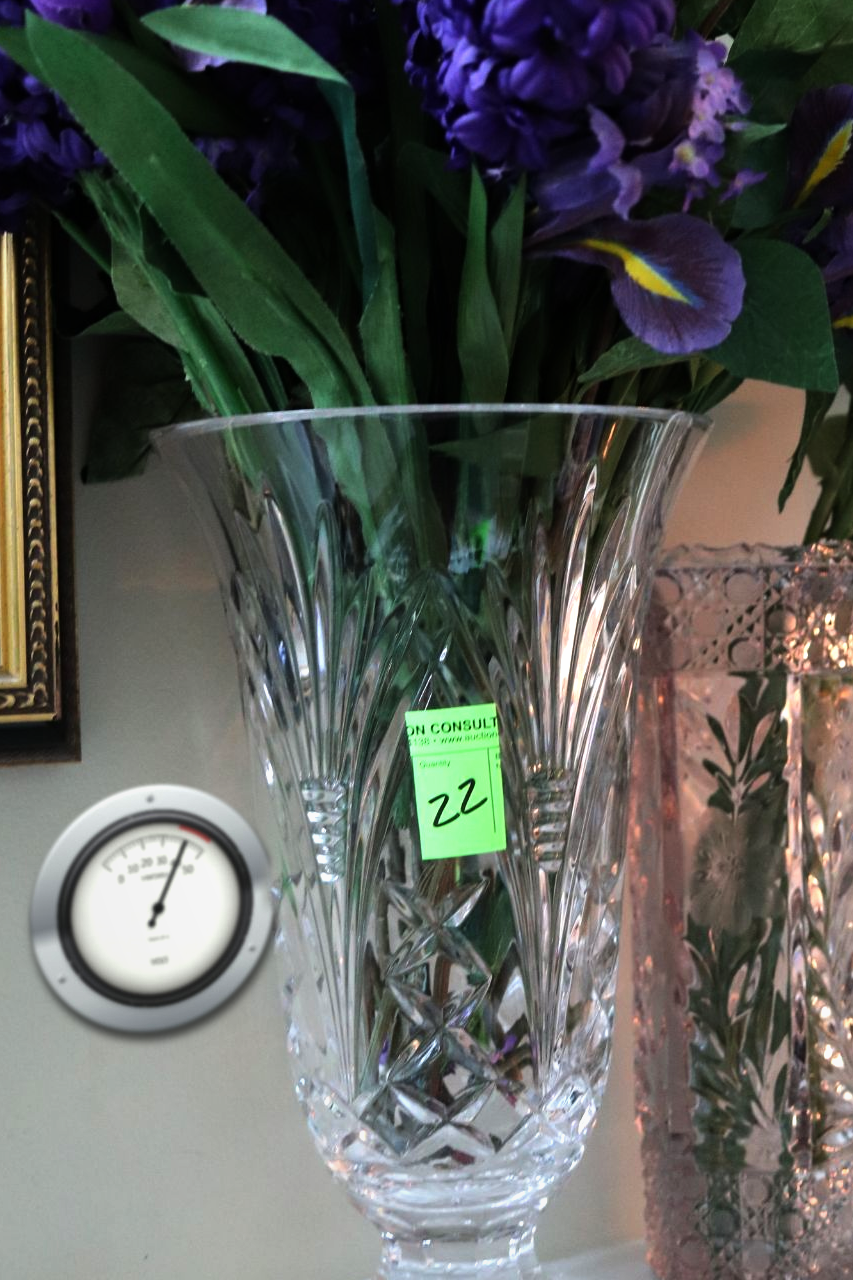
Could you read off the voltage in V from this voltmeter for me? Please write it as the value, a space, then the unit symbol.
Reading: 40 V
